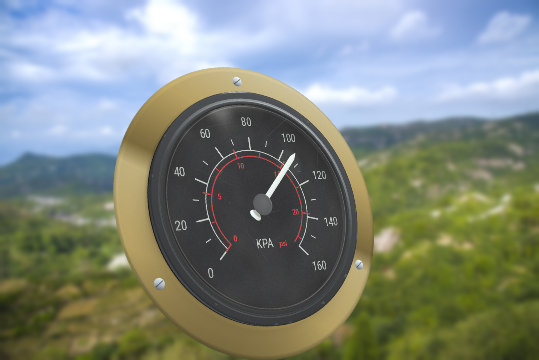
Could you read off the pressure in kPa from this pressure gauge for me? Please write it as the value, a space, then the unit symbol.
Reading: 105 kPa
